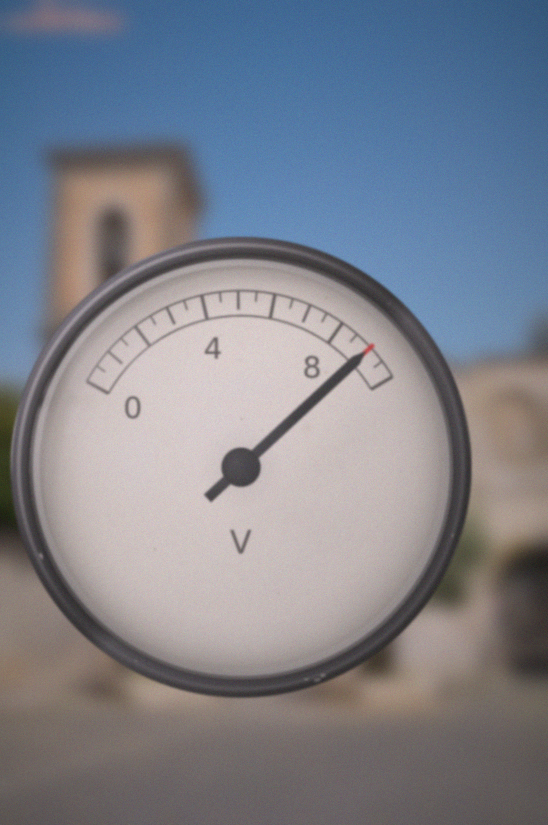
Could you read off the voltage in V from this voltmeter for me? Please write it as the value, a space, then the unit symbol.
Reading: 9 V
